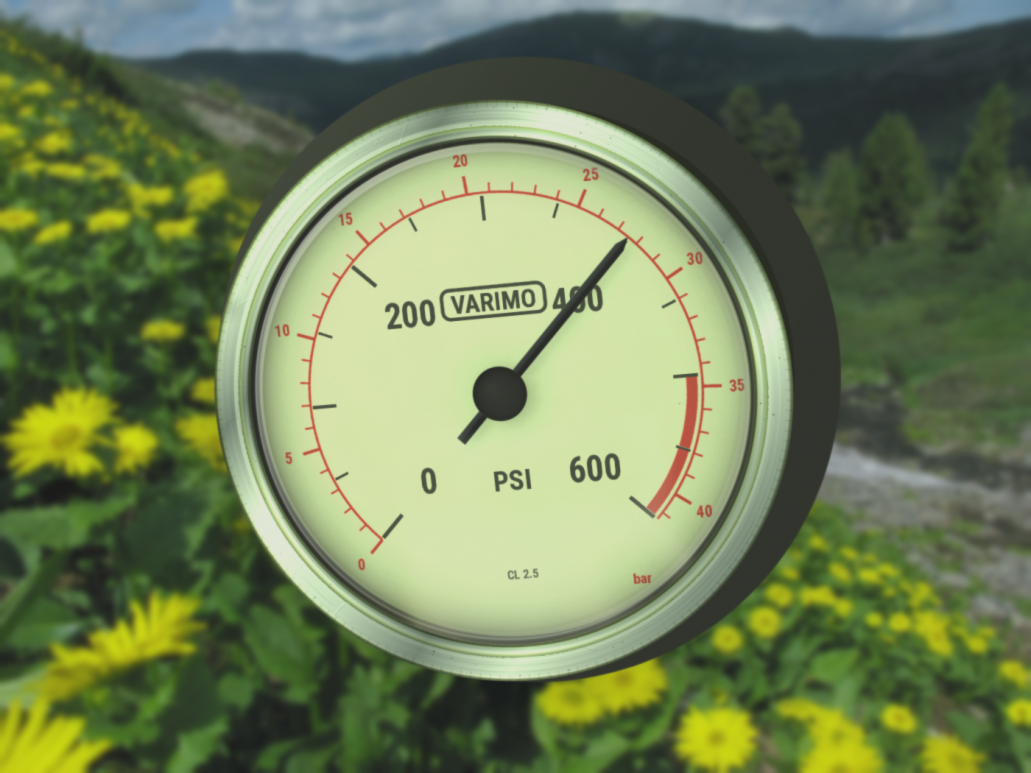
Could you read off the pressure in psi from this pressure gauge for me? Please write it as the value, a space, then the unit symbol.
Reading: 400 psi
